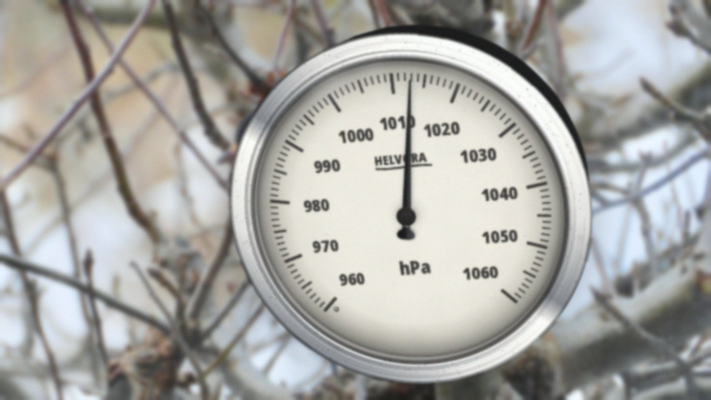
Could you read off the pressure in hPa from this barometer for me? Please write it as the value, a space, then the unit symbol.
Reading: 1013 hPa
